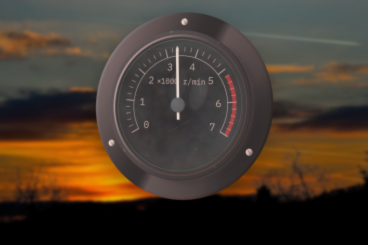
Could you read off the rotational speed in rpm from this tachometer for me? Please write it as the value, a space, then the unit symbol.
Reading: 3400 rpm
